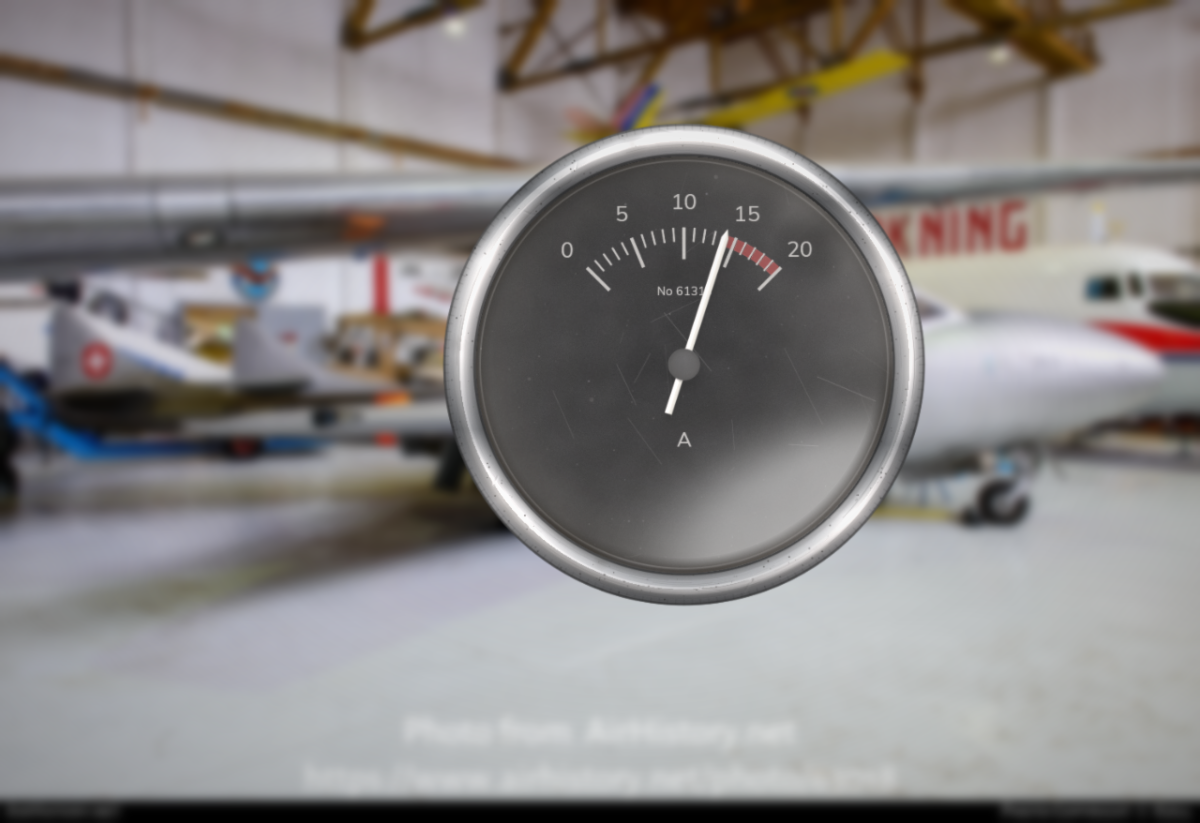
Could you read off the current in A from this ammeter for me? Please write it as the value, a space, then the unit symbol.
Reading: 14 A
